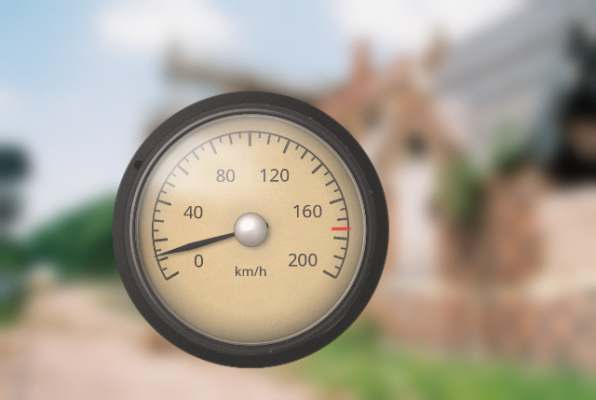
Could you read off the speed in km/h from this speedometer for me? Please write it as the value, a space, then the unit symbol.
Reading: 12.5 km/h
